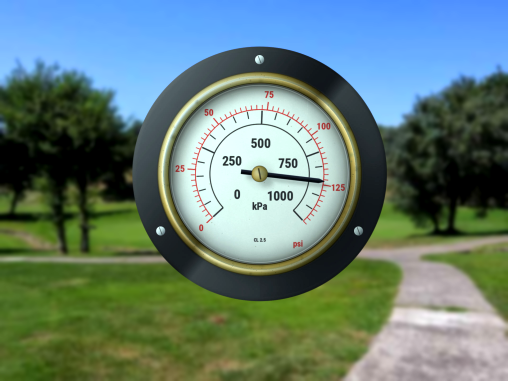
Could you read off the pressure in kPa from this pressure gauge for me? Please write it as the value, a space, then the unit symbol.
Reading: 850 kPa
